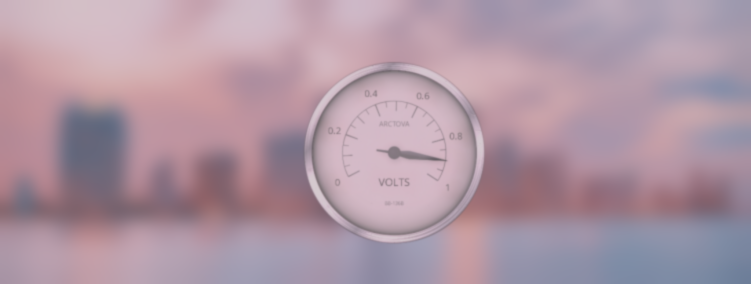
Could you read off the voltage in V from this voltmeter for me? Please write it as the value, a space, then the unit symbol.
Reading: 0.9 V
